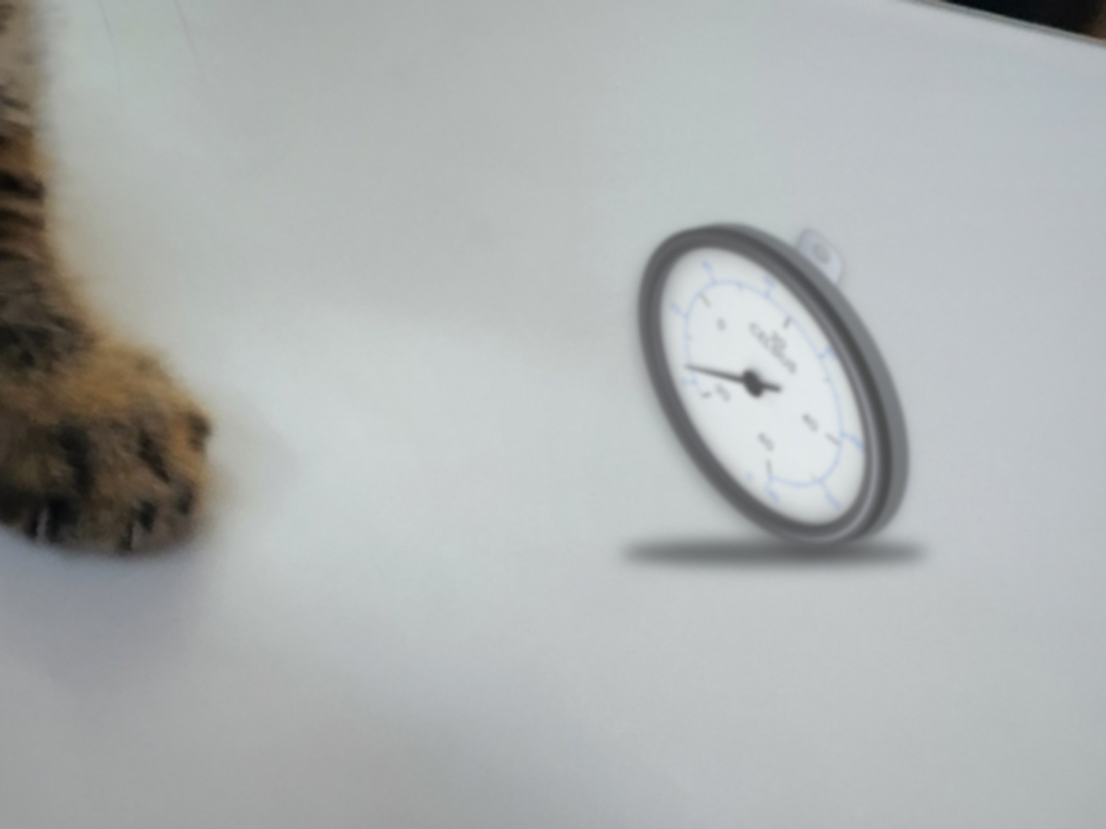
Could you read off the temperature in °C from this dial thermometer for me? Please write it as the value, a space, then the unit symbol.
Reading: -15 °C
